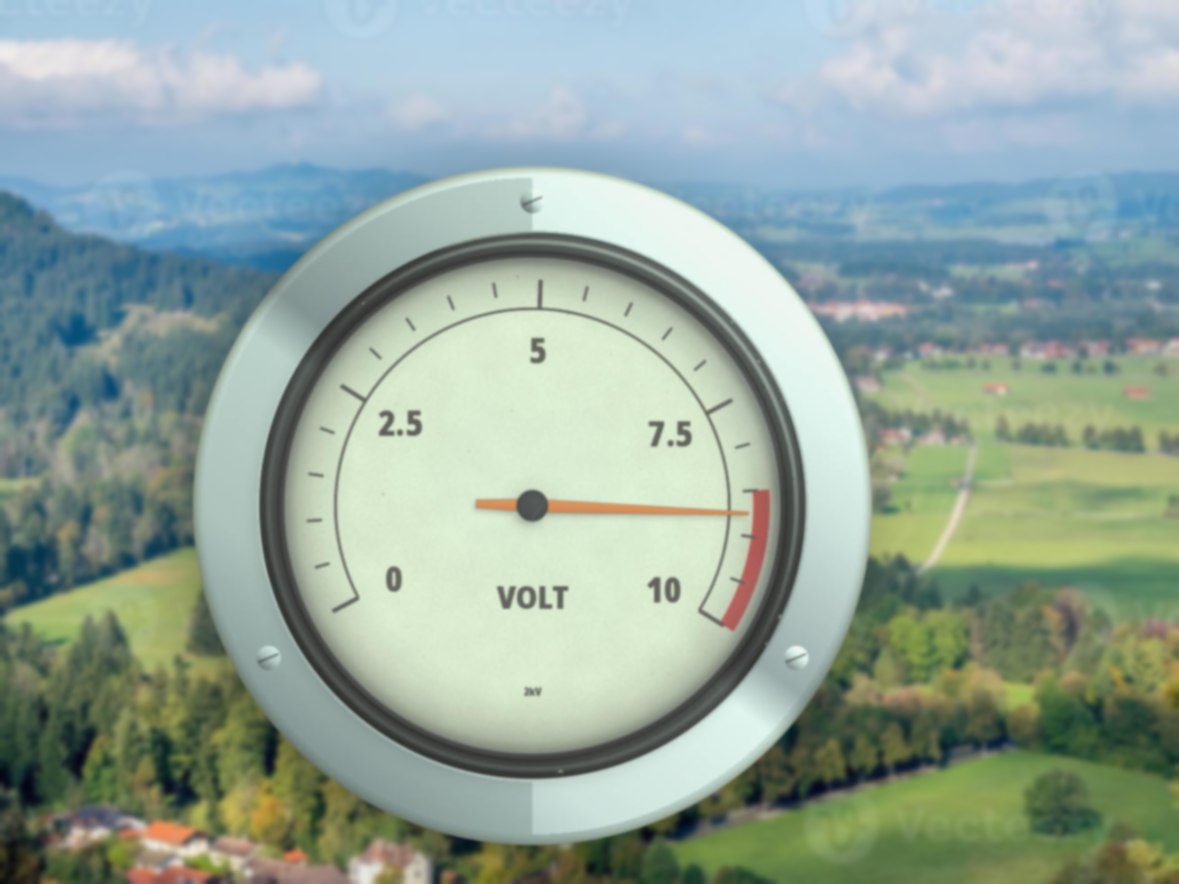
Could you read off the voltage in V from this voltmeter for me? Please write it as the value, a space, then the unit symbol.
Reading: 8.75 V
